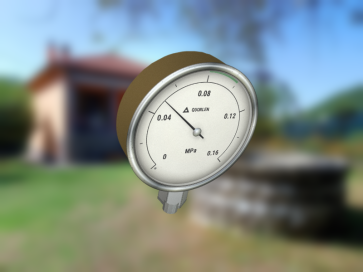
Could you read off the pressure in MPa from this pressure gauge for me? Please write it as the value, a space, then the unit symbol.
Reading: 0.05 MPa
